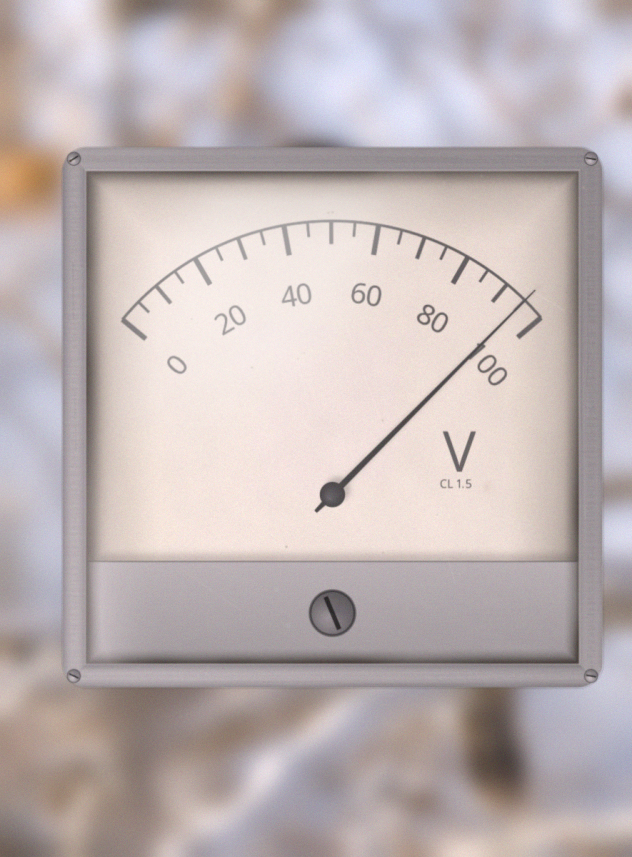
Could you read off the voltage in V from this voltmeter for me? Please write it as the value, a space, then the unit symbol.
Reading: 95 V
